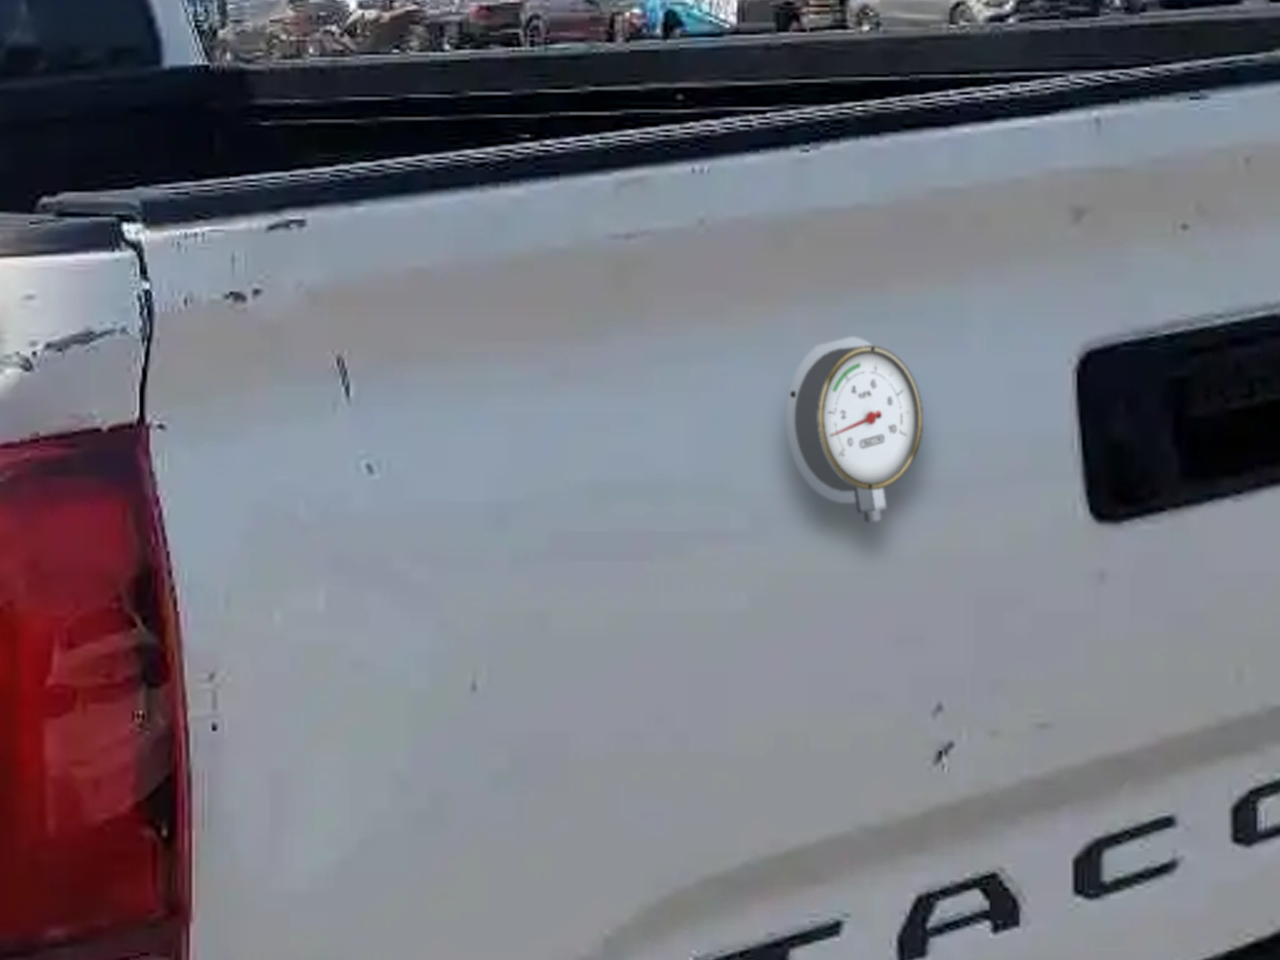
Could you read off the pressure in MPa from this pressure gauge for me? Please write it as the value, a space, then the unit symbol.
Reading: 1 MPa
